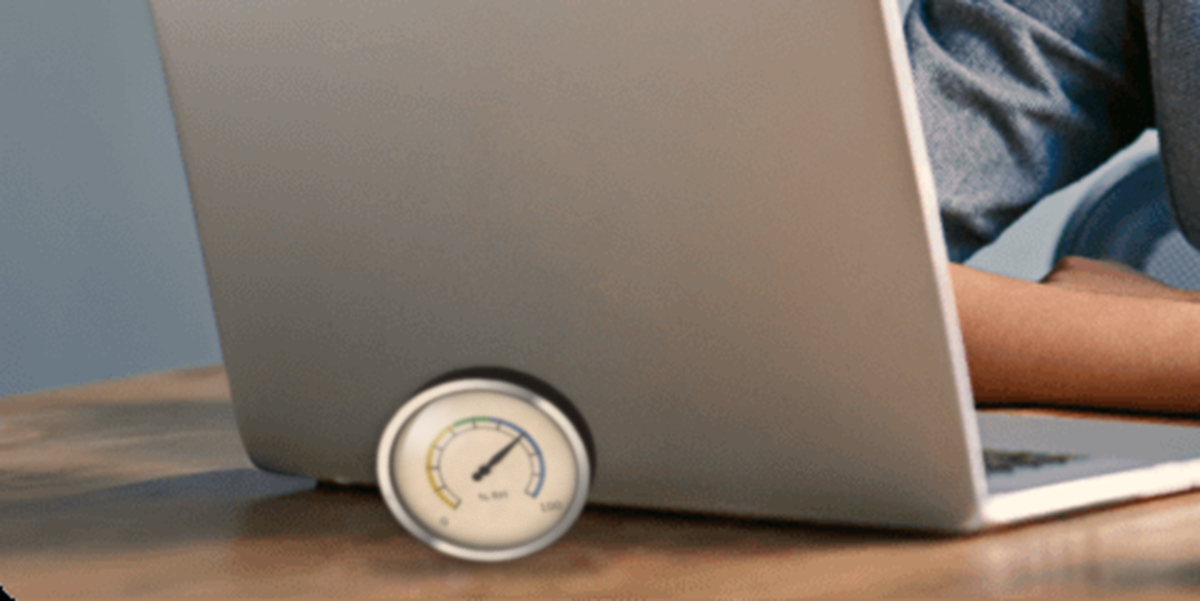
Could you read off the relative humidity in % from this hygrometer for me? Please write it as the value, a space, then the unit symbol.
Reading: 70 %
